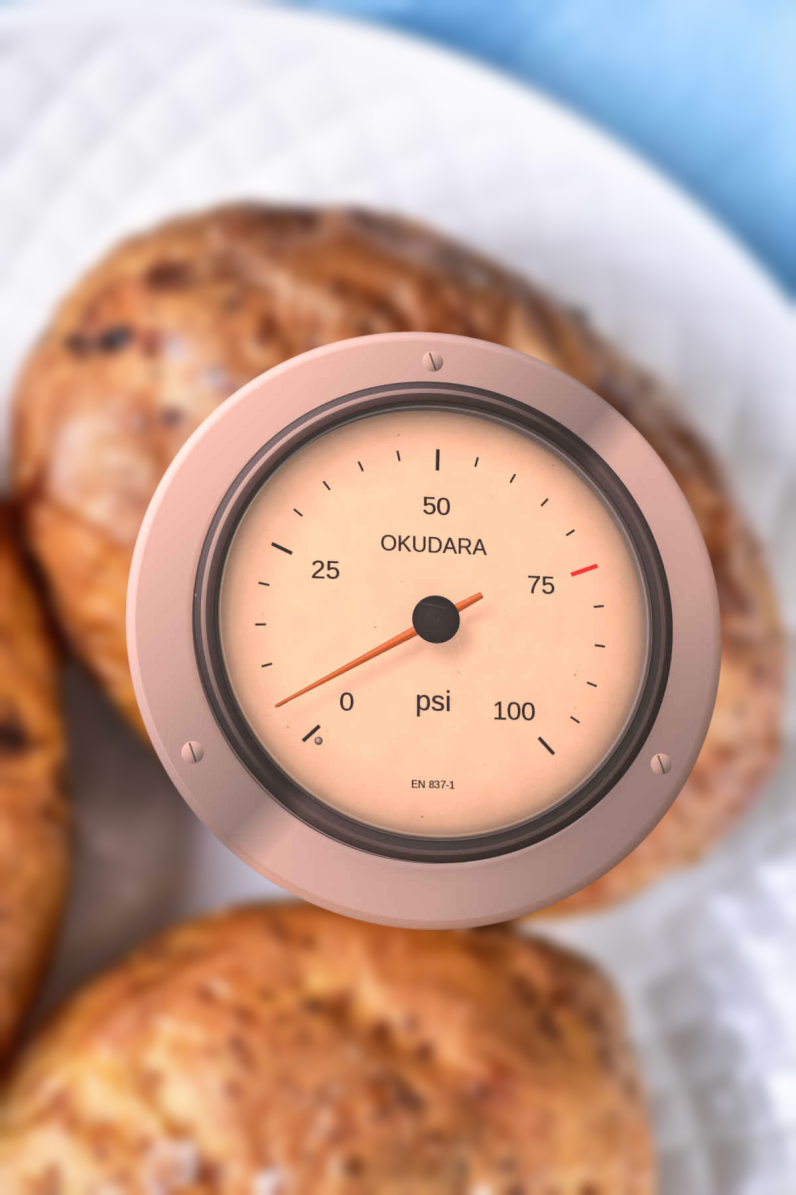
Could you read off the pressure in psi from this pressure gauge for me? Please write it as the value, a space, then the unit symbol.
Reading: 5 psi
